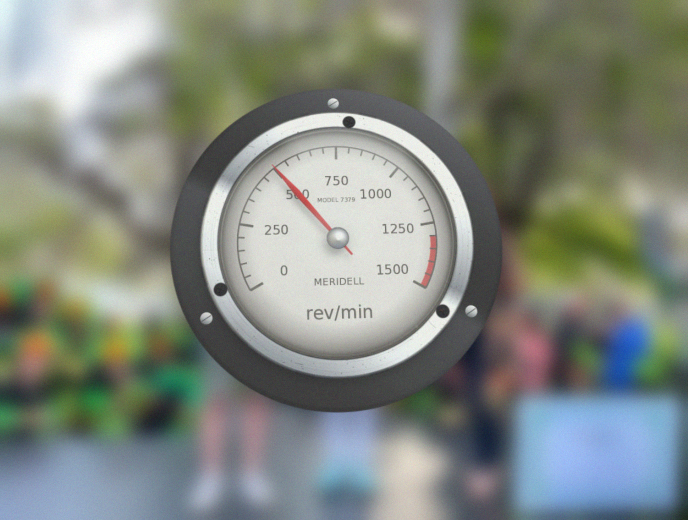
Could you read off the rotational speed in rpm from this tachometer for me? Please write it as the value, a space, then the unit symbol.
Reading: 500 rpm
